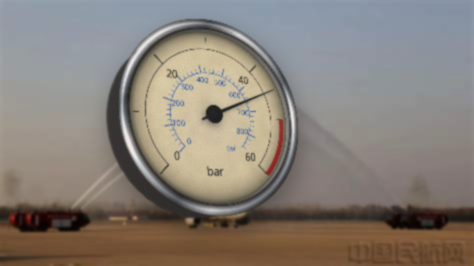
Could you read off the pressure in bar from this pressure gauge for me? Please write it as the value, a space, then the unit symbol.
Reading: 45 bar
